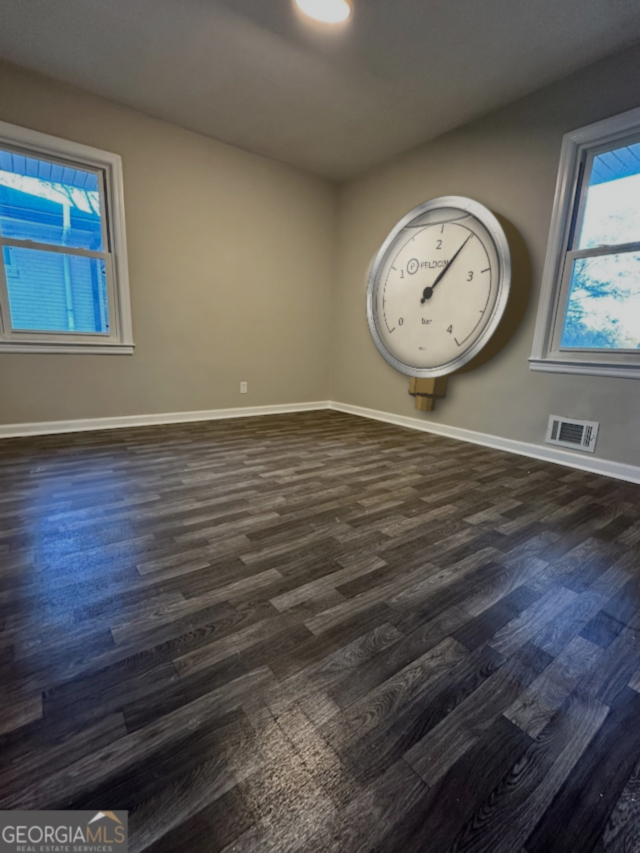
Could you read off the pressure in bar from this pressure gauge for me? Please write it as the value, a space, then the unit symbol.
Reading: 2.5 bar
